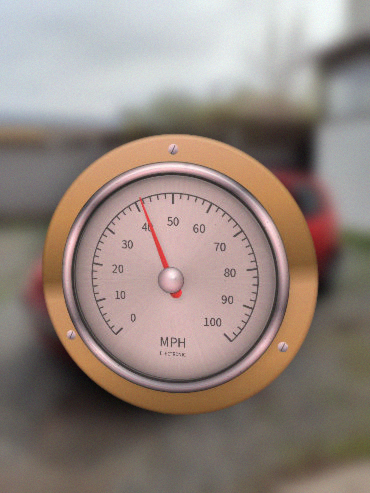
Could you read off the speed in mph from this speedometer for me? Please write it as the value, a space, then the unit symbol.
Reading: 42 mph
